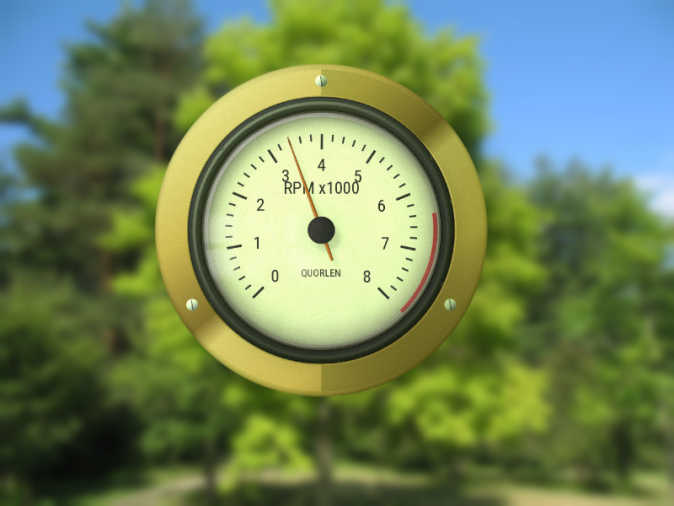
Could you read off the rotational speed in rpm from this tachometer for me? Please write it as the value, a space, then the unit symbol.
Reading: 3400 rpm
